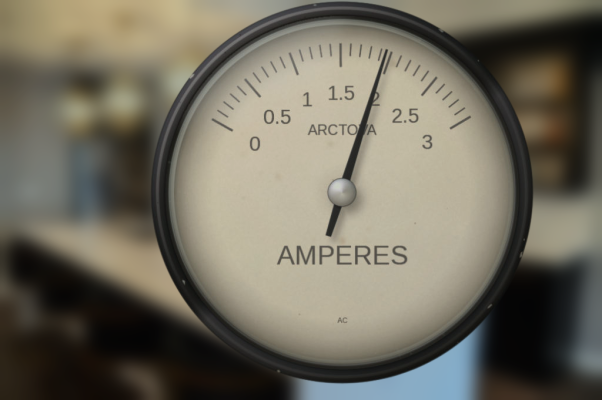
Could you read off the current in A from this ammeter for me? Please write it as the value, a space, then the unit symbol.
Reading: 1.95 A
